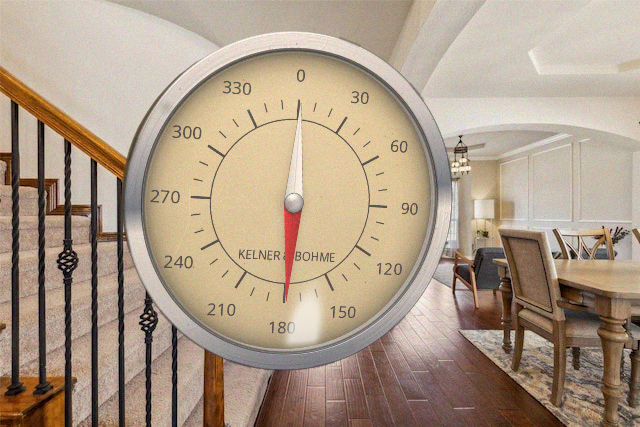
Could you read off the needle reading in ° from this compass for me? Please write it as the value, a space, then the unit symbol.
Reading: 180 °
